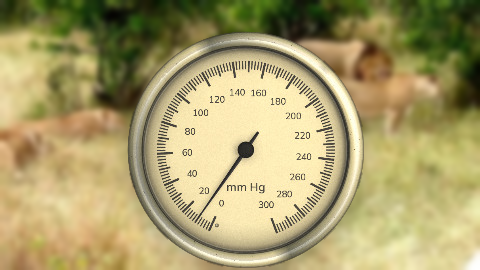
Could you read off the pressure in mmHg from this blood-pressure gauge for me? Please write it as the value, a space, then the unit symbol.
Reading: 10 mmHg
